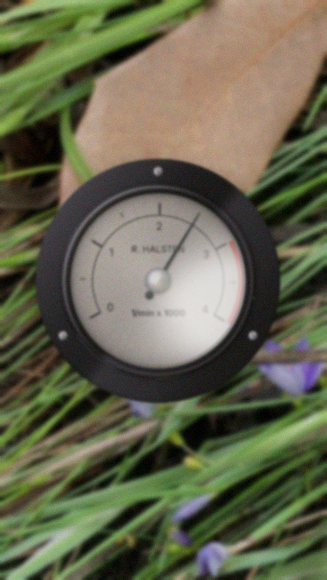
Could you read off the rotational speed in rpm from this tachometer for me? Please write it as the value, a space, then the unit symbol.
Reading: 2500 rpm
